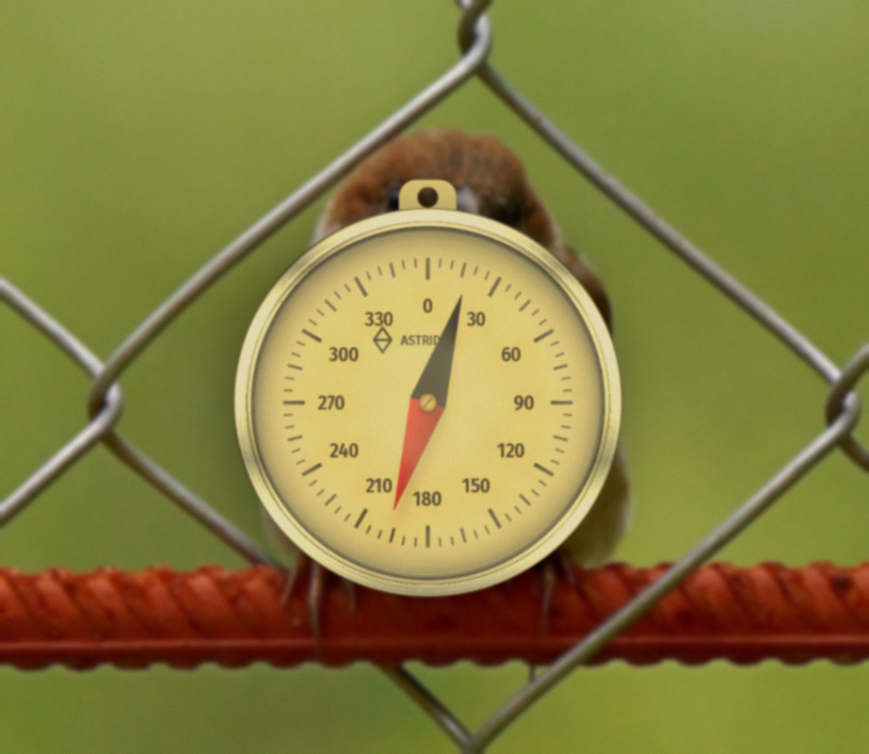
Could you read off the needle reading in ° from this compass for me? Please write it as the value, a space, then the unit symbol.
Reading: 197.5 °
